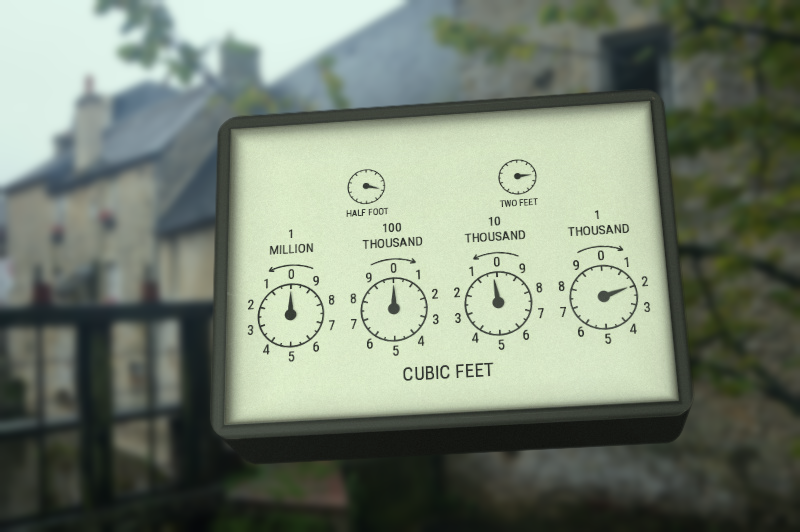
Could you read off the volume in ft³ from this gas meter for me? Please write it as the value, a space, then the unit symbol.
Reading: 200 ft³
